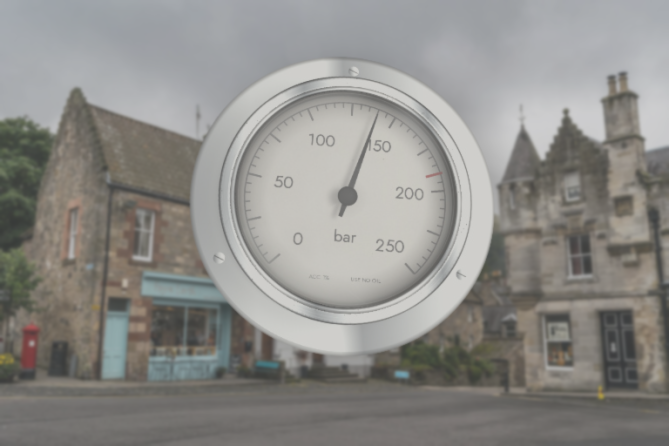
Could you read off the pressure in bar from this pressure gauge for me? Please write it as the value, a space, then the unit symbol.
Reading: 140 bar
